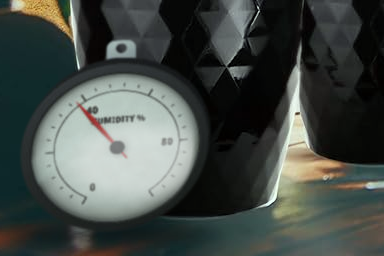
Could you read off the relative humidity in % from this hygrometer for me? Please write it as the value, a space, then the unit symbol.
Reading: 38 %
